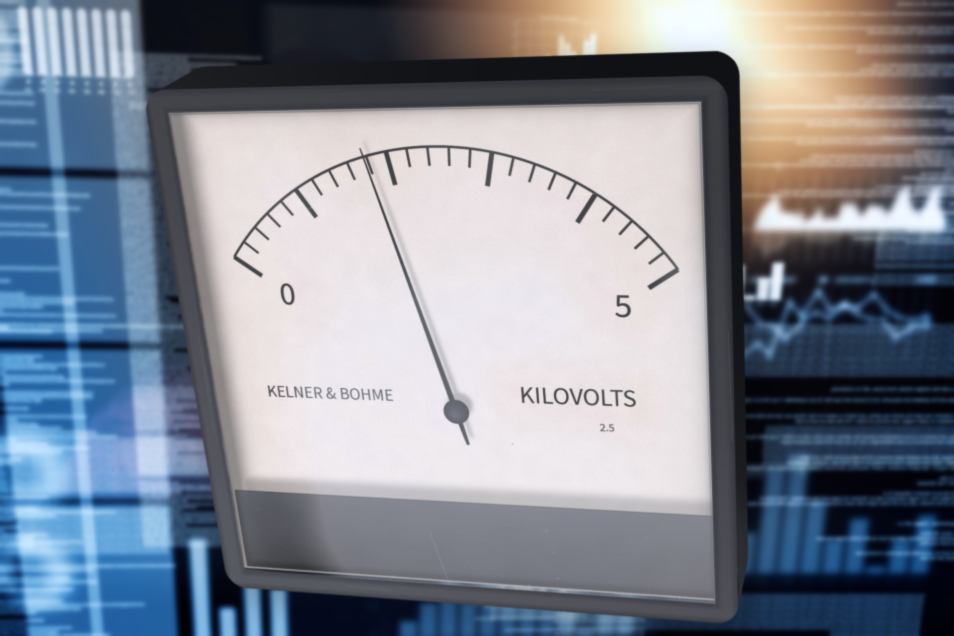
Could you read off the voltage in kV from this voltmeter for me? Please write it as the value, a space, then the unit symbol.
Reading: 1.8 kV
